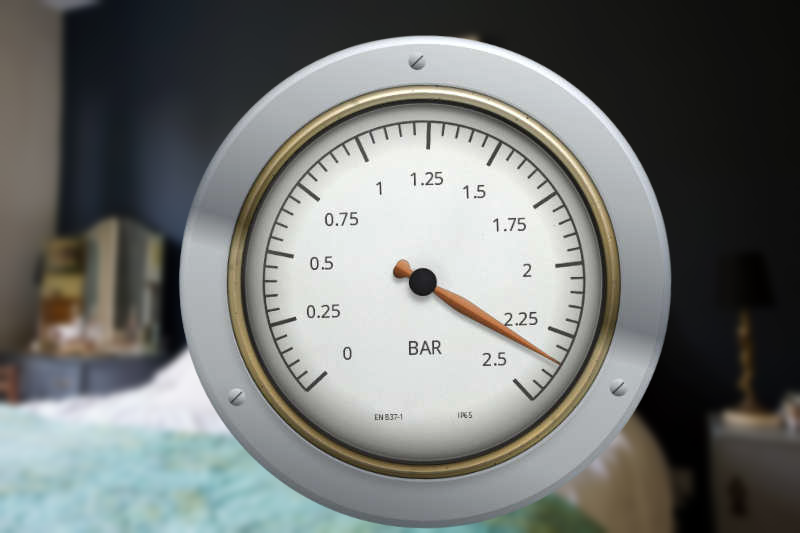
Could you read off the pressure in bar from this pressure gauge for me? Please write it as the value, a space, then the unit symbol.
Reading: 2.35 bar
